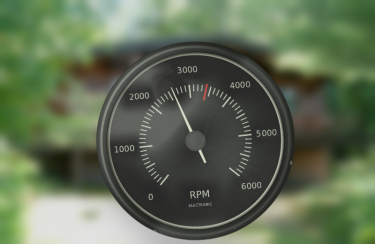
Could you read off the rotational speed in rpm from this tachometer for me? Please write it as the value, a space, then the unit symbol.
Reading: 2600 rpm
